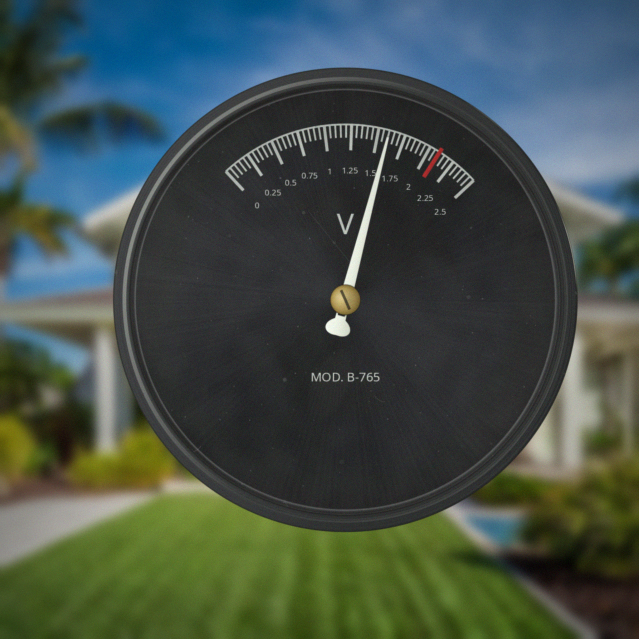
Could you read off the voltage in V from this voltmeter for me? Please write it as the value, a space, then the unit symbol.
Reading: 1.6 V
